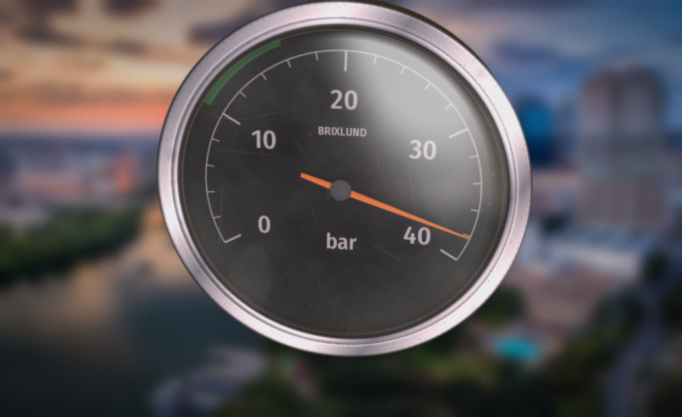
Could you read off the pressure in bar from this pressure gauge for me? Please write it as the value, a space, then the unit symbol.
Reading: 38 bar
